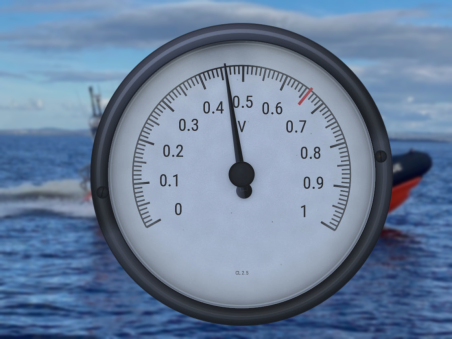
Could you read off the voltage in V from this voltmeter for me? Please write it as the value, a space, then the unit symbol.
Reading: 0.46 V
